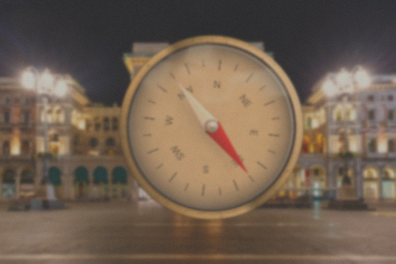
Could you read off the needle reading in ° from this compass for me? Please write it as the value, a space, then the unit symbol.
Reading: 135 °
